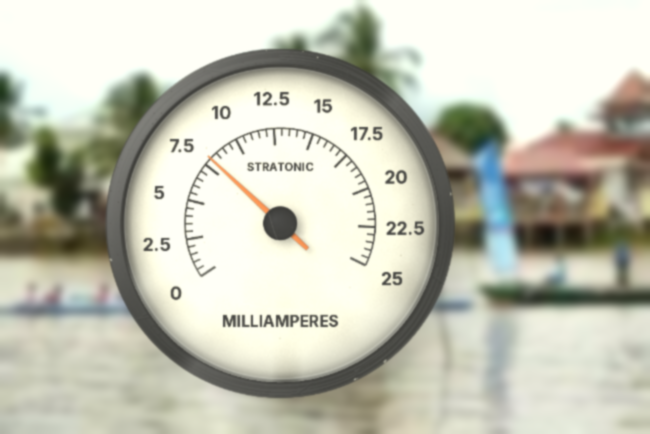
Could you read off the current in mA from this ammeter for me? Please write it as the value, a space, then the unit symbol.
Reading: 8 mA
